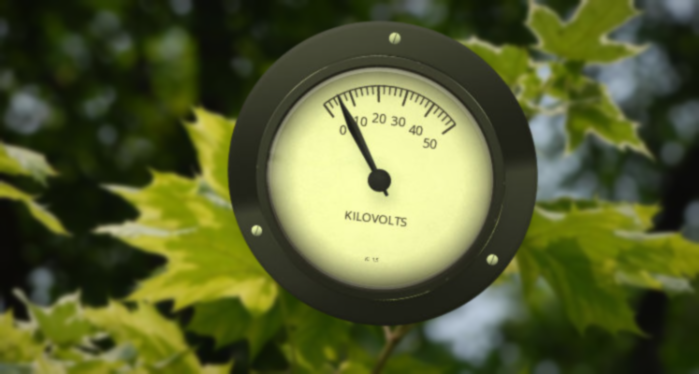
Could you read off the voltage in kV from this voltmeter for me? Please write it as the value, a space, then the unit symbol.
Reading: 6 kV
